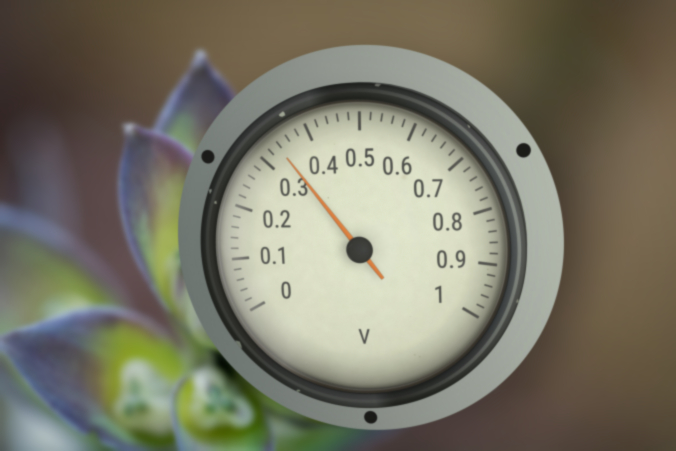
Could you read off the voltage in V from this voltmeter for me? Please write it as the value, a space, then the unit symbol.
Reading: 0.34 V
